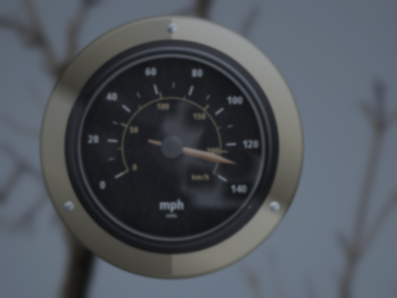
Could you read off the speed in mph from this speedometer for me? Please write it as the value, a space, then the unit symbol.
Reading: 130 mph
